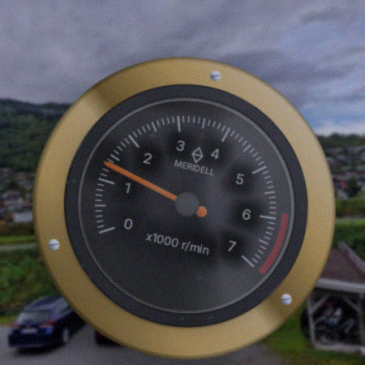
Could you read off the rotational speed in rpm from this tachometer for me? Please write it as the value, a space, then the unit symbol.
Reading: 1300 rpm
